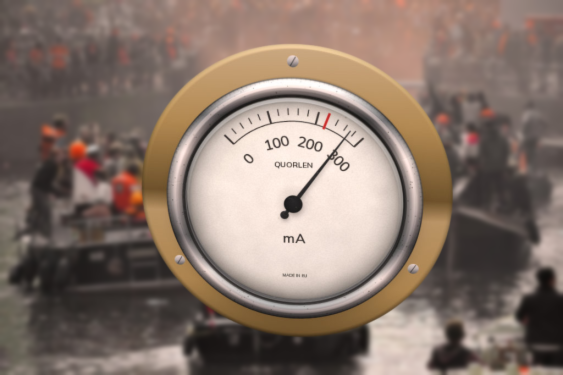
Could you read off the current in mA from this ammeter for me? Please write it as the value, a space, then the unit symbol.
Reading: 270 mA
